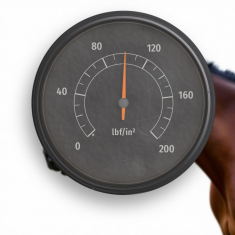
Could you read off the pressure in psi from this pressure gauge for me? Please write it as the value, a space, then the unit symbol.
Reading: 100 psi
